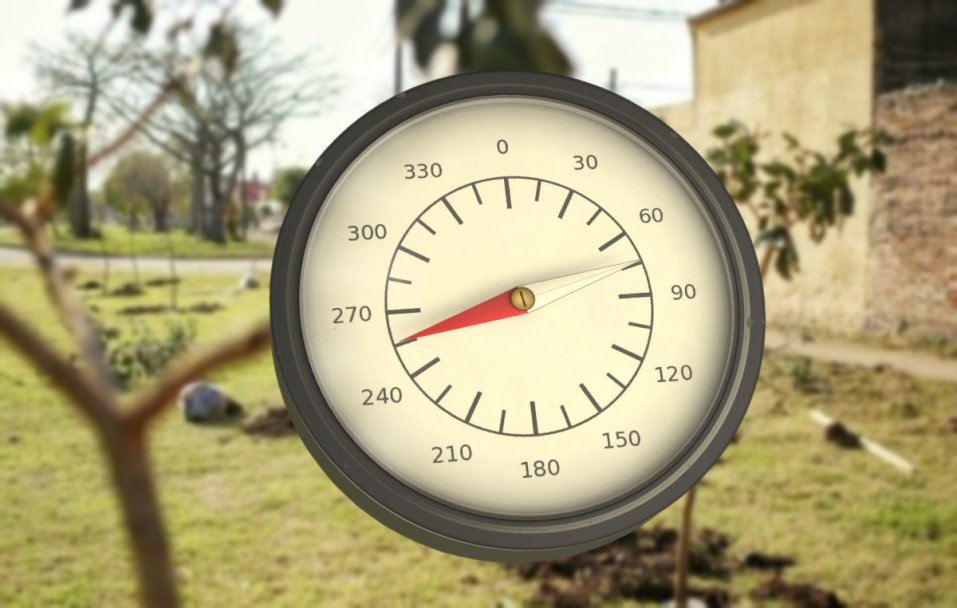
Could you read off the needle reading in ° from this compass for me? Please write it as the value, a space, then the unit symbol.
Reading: 255 °
